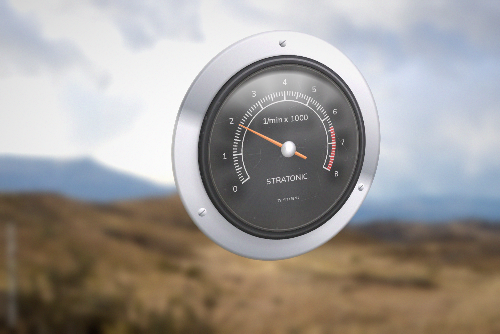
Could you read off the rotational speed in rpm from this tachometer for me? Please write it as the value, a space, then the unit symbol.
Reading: 2000 rpm
